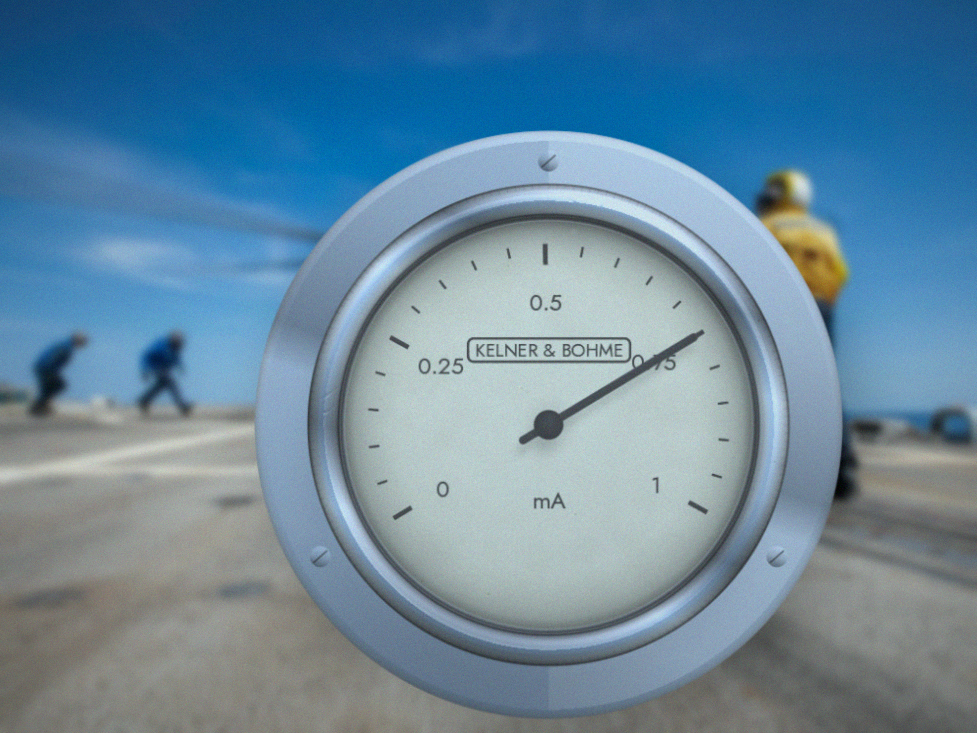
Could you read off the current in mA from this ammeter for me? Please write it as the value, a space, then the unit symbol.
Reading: 0.75 mA
